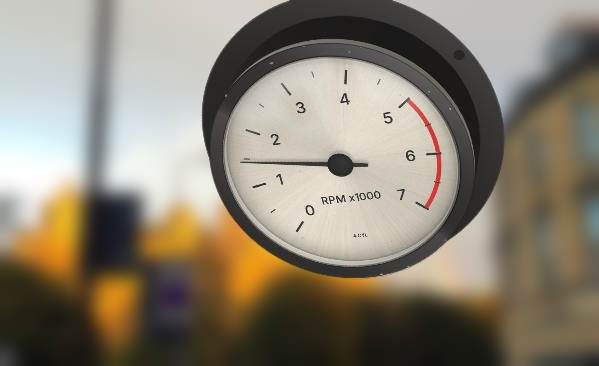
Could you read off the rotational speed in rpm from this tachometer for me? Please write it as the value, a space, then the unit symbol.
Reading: 1500 rpm
